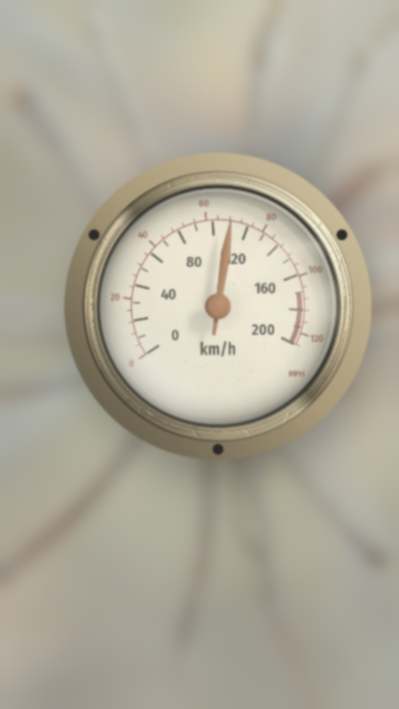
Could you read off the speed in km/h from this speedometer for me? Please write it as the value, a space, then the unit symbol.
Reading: 110 km/h
